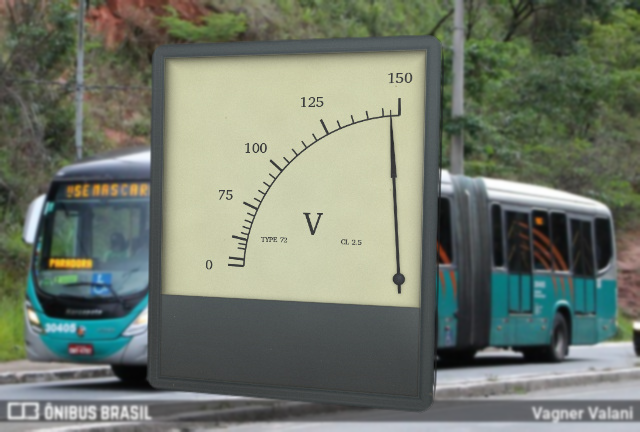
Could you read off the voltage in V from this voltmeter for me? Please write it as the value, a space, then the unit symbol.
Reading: 147.5 V
